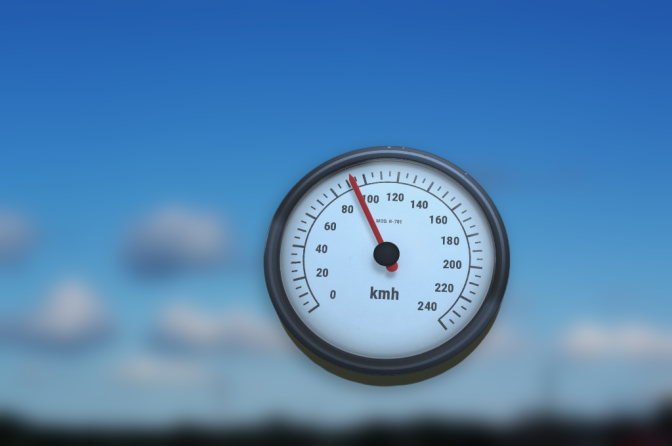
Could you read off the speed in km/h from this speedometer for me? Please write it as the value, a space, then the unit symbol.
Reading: 92.5 km/h
